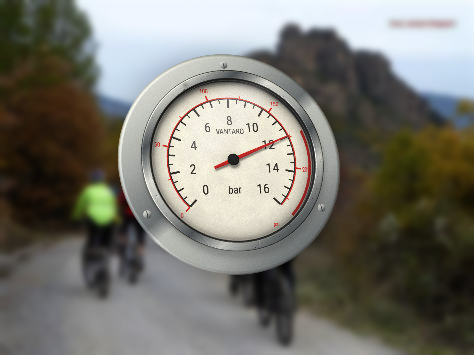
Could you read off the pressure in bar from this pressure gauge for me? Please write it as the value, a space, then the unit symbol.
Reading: 12 bar
